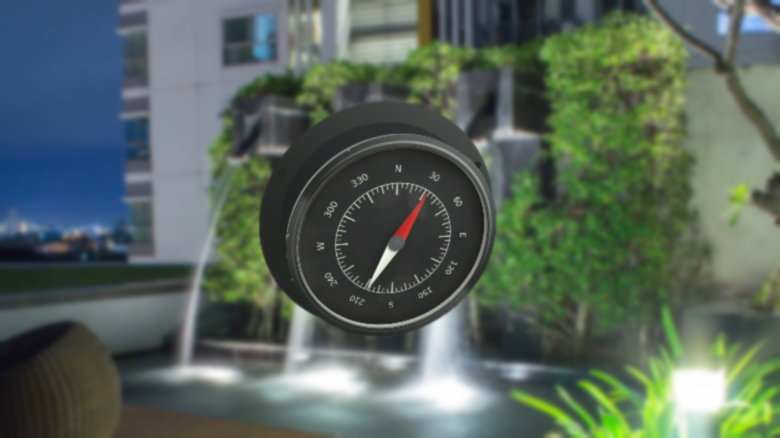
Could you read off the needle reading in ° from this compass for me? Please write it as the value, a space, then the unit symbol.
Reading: 30 °
